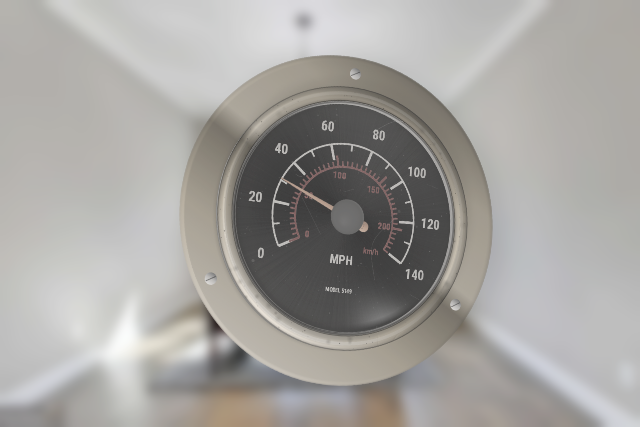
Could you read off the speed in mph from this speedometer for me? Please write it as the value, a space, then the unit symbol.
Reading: 30 mph
